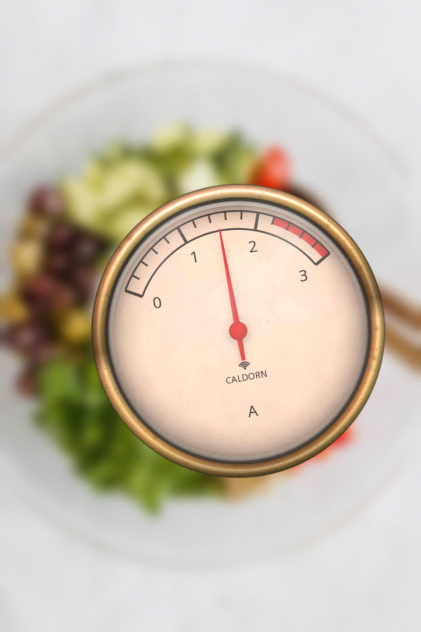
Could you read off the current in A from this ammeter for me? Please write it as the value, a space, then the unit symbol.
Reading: 1.5 A
